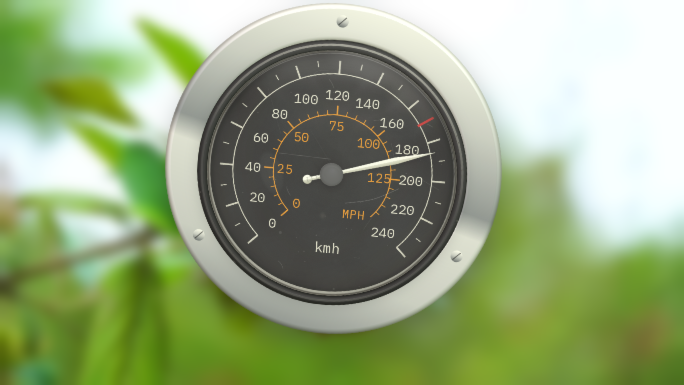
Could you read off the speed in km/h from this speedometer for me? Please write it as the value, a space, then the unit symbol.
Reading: 185 km/h
